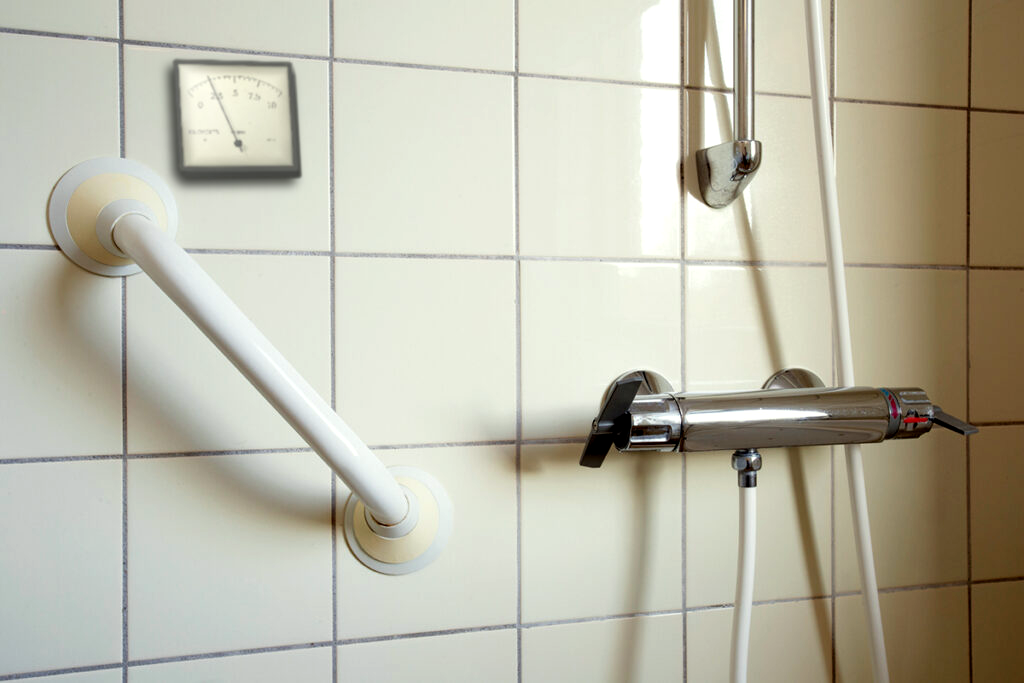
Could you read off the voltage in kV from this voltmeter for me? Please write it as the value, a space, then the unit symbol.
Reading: 2.5 kV
